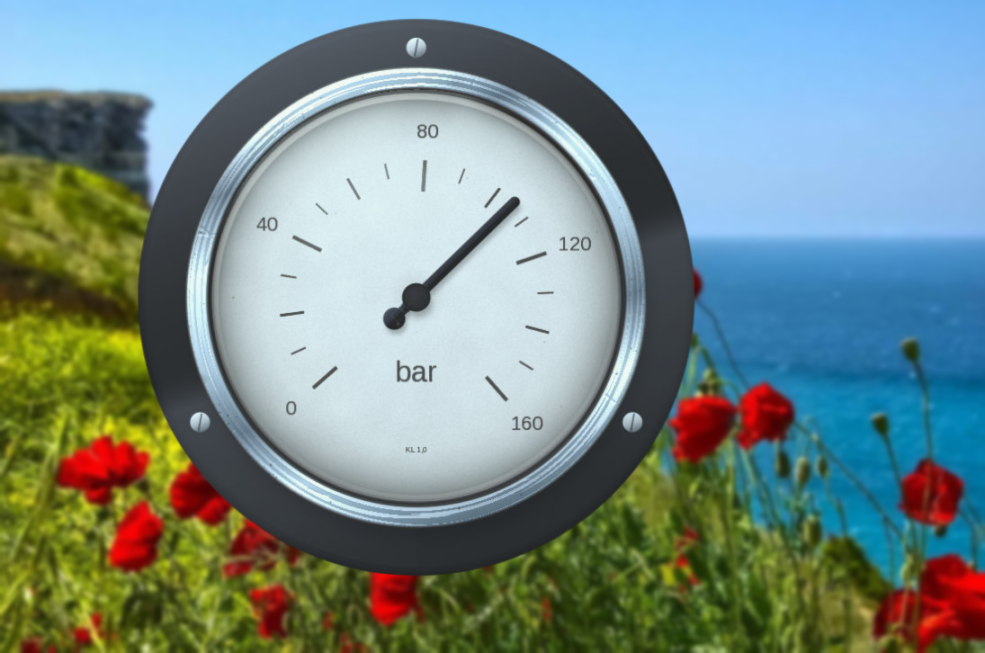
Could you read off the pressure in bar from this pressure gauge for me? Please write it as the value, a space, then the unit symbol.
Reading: 105 bar
